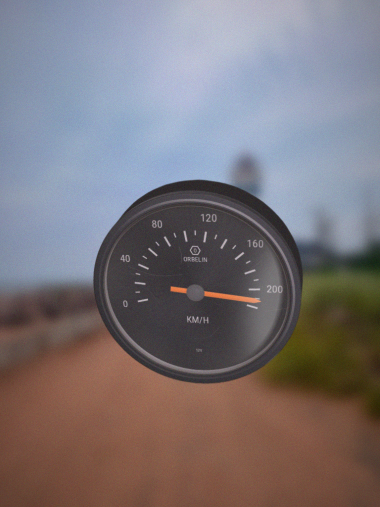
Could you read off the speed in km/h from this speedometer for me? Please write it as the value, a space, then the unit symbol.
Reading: 210 km/h
